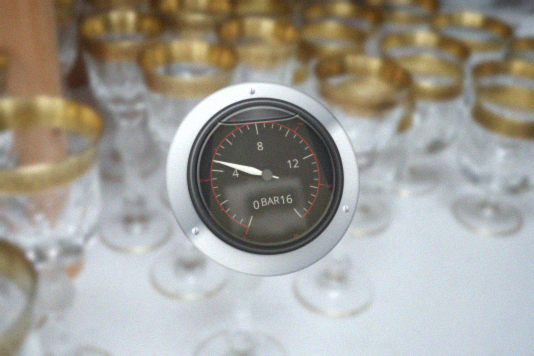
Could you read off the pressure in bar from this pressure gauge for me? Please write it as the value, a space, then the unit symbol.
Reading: 4.5 bar
